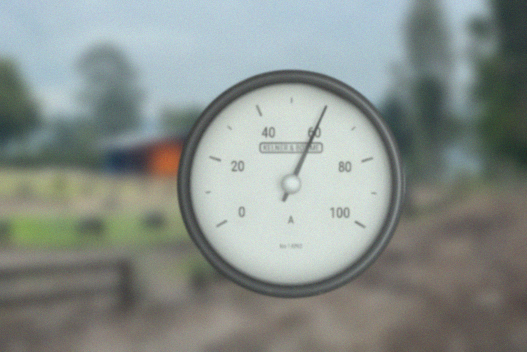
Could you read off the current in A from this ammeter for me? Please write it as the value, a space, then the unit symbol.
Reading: 60 A
